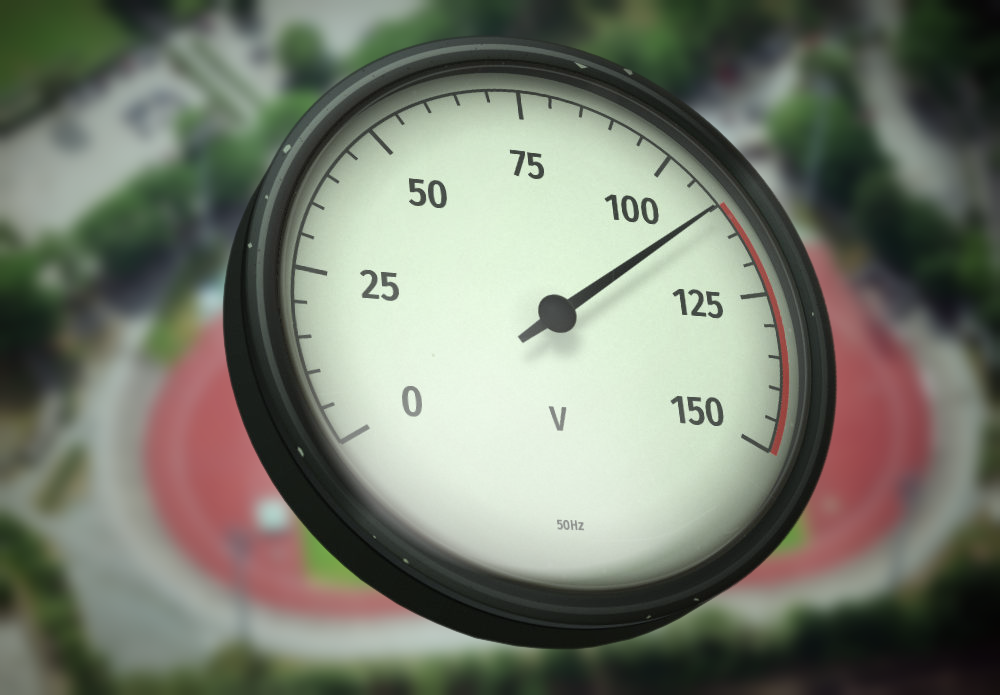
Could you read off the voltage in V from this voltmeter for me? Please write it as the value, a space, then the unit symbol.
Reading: 110 V
